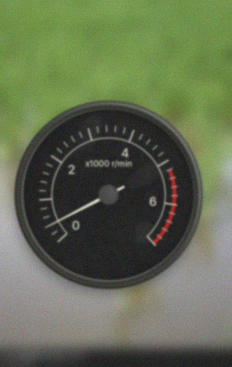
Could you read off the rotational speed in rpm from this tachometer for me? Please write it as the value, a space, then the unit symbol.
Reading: 400 rpm
